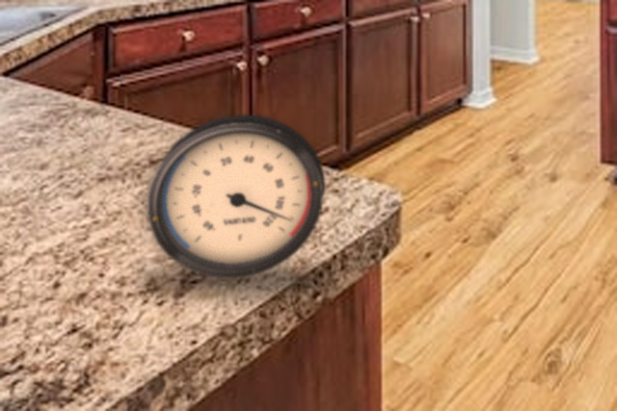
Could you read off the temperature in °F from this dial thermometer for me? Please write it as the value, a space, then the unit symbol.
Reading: 110 °F
